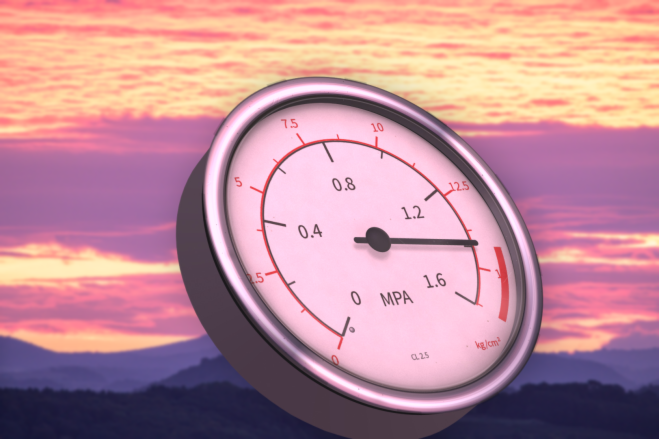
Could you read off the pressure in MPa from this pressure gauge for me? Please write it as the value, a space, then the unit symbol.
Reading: 1.4 MPa
